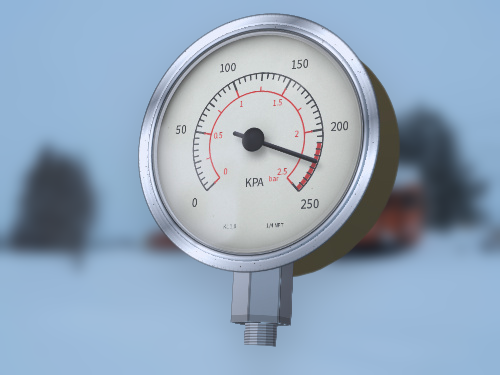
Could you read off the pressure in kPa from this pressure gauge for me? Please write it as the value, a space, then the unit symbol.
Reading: 225 kPa
